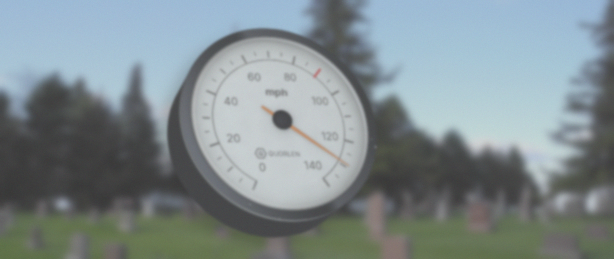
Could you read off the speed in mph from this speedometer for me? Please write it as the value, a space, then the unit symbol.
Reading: 130 mph
